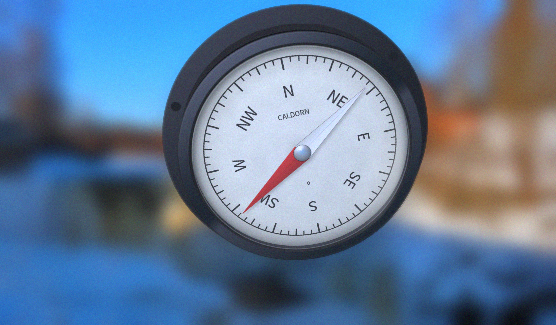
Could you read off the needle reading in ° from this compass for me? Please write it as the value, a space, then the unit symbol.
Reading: 235 °
